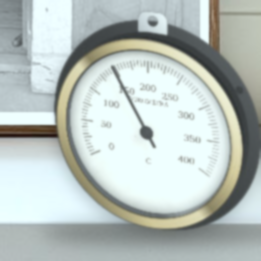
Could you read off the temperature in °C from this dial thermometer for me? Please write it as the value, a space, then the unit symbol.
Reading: 150 °C
